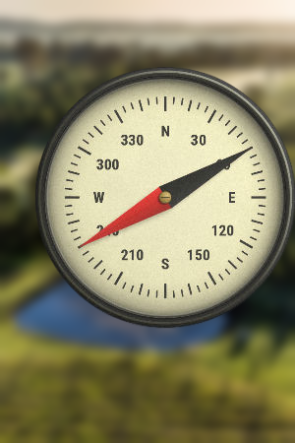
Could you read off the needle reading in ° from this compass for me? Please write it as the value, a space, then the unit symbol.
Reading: 240 °
